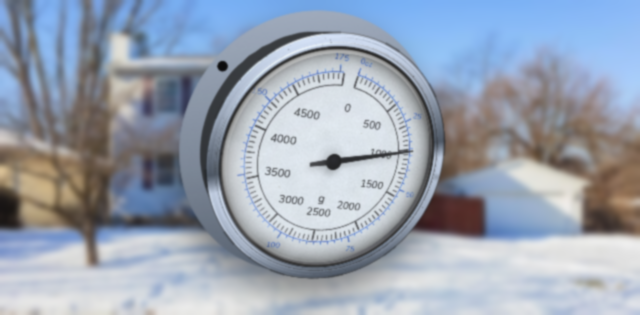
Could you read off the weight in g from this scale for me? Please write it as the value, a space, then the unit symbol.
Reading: 1000 g
